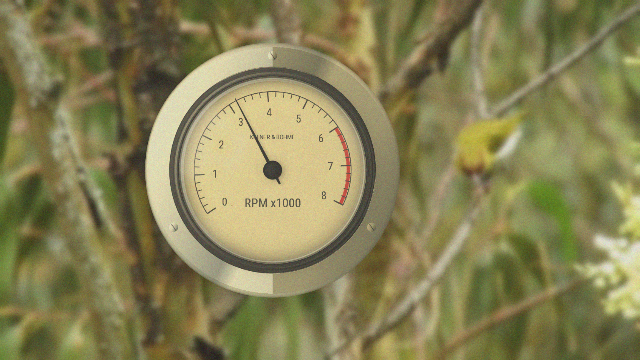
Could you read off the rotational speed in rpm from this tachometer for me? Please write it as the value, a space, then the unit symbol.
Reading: 3200 rpm
